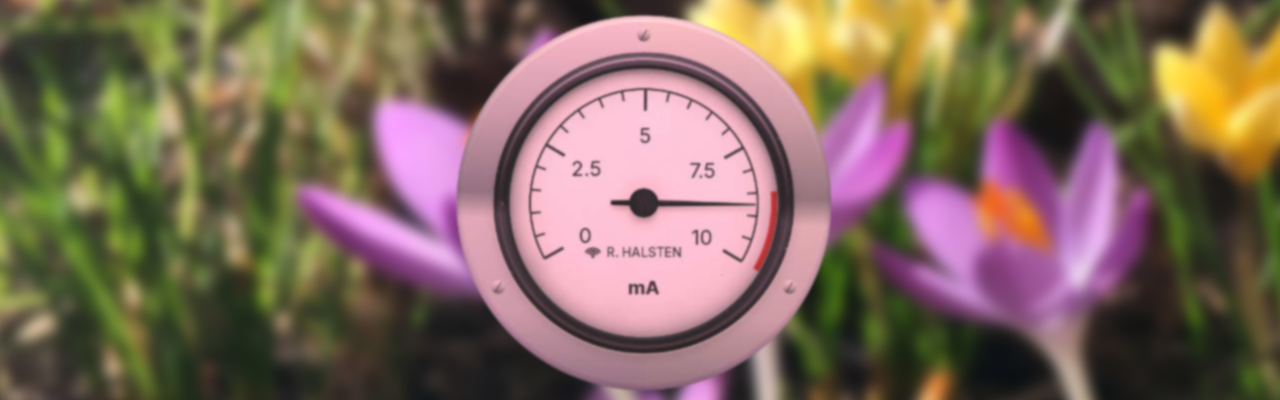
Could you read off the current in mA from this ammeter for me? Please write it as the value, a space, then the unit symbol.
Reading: 8.75 mA
